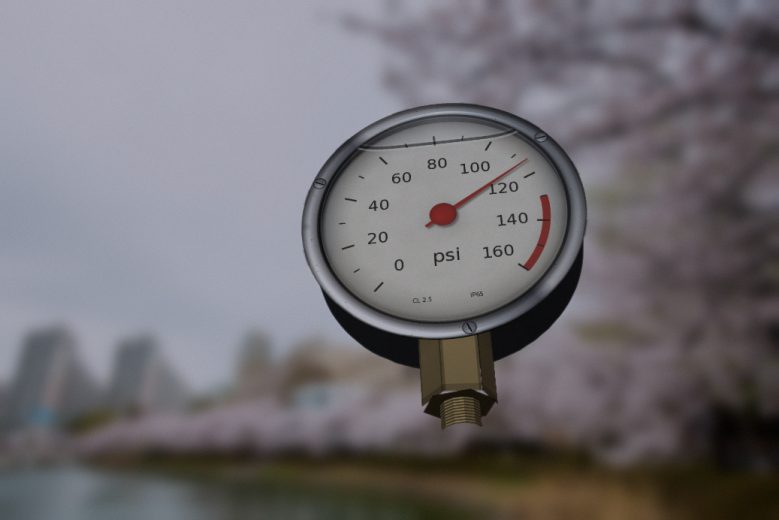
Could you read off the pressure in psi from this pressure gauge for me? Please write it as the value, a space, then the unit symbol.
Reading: 115 psi
